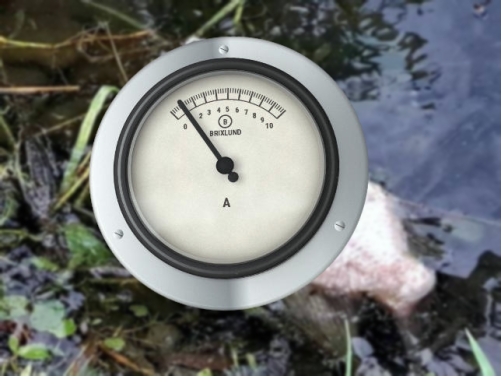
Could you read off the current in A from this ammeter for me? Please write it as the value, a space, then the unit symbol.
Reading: 1 A
